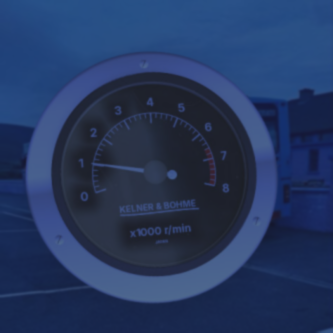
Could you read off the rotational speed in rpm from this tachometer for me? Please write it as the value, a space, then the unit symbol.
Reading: 1000 rpm
